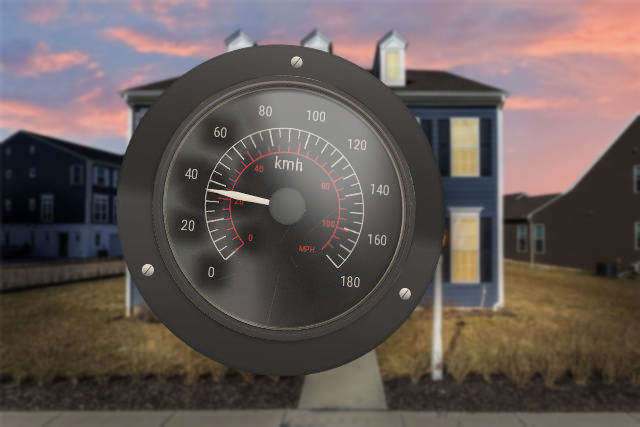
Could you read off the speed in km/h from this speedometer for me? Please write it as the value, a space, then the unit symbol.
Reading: 35 km/h
